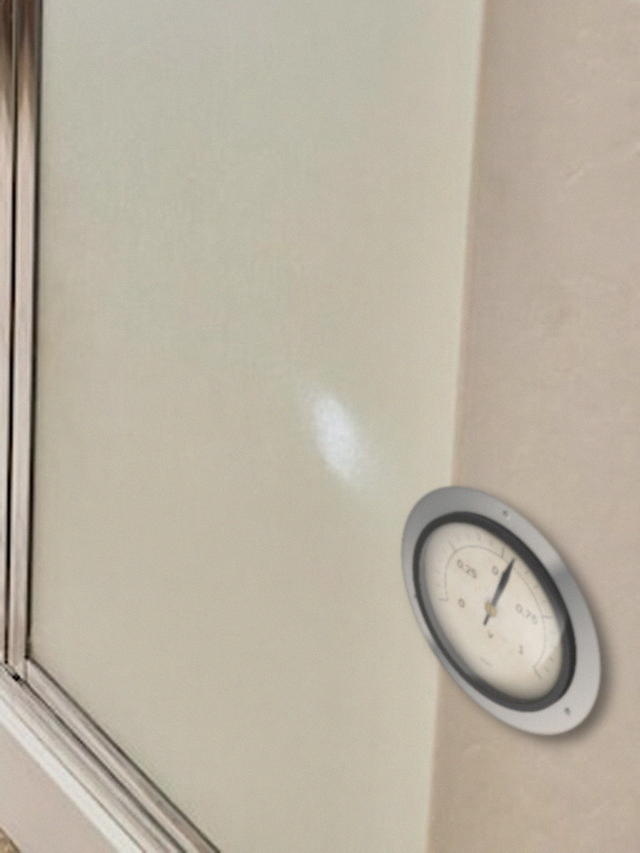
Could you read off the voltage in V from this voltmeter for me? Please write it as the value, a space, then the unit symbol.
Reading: 0.55 V
